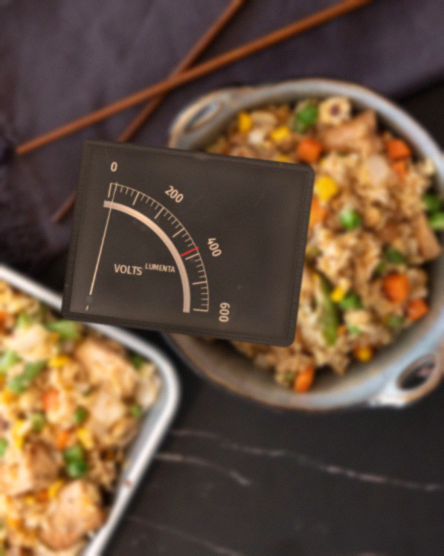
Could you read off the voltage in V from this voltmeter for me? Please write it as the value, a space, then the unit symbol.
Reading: 20 V
